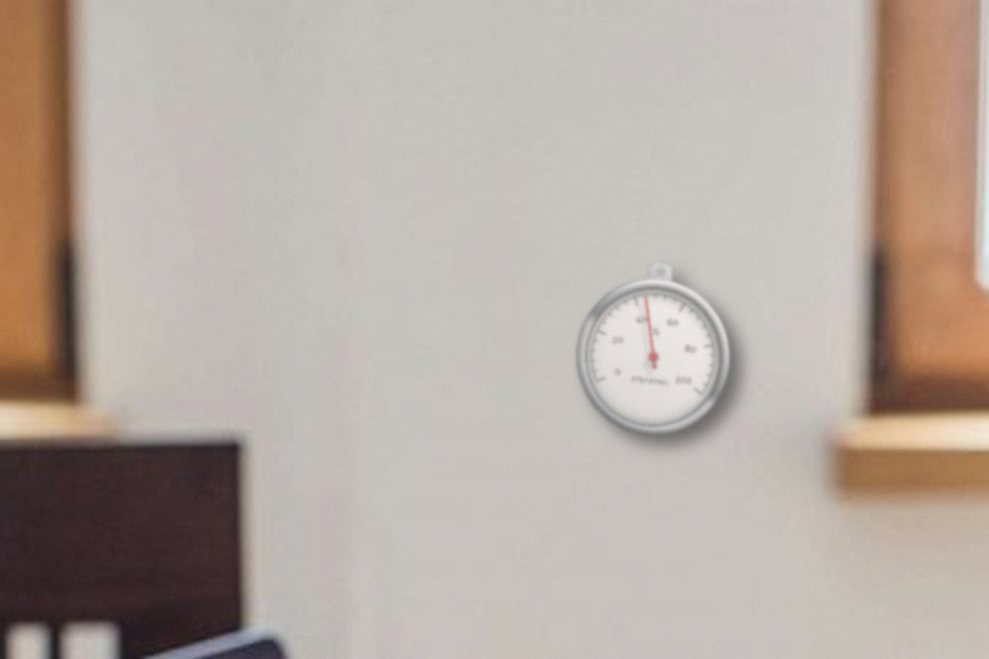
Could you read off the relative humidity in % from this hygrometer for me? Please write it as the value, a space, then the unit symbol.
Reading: 44 %
